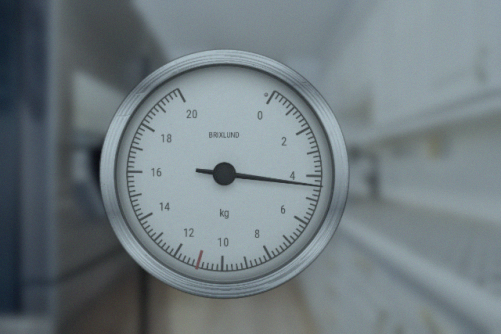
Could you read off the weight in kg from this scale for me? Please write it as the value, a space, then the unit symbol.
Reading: 4.4 kg
